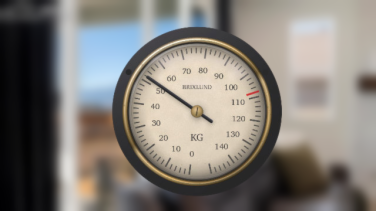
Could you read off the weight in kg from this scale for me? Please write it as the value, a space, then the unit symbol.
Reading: 52 kg
